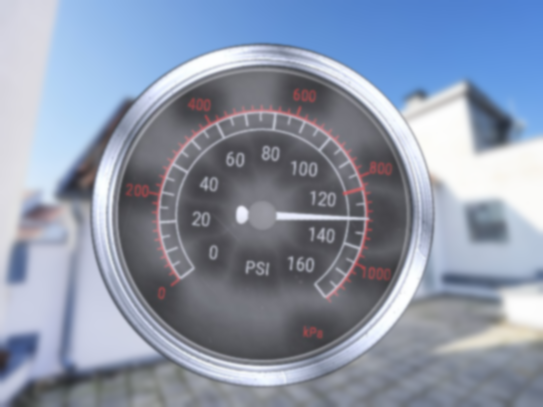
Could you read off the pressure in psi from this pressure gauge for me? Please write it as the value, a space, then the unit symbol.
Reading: 130 psi
